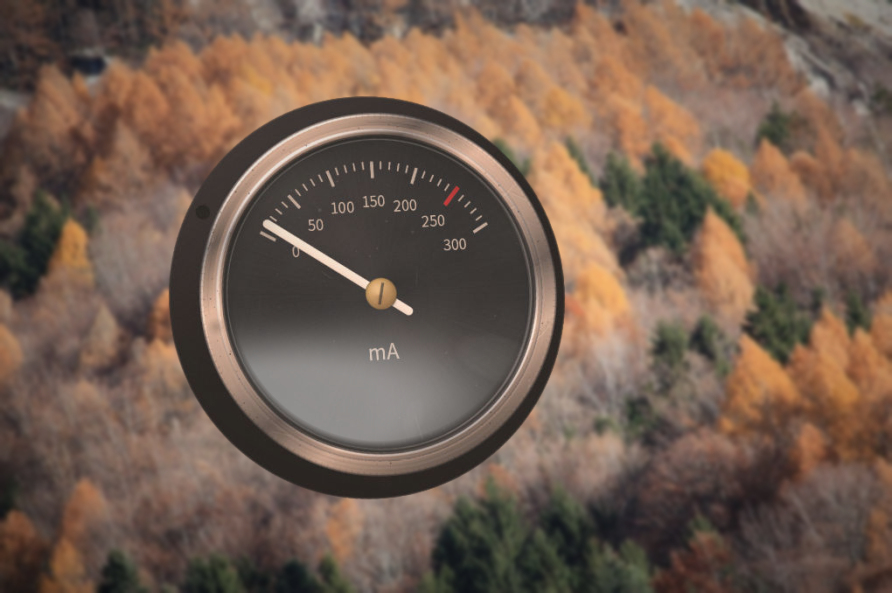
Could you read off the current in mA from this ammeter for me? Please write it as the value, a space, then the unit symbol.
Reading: 10 mA
